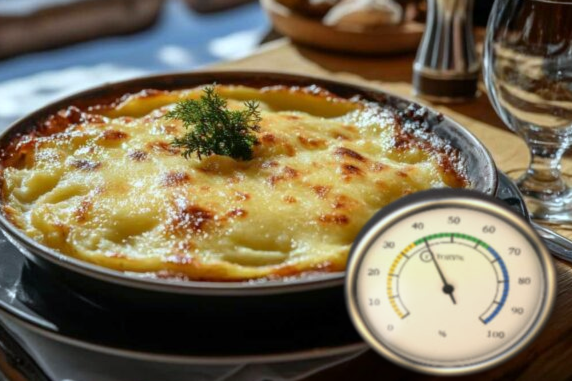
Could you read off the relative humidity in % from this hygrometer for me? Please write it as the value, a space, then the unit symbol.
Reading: 40 %
